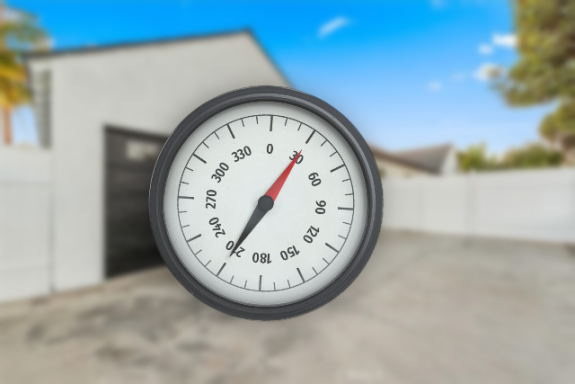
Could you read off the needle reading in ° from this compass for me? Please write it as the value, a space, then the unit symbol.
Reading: 30 °
